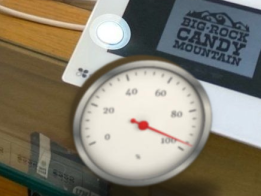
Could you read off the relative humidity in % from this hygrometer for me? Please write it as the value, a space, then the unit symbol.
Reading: 96 %
